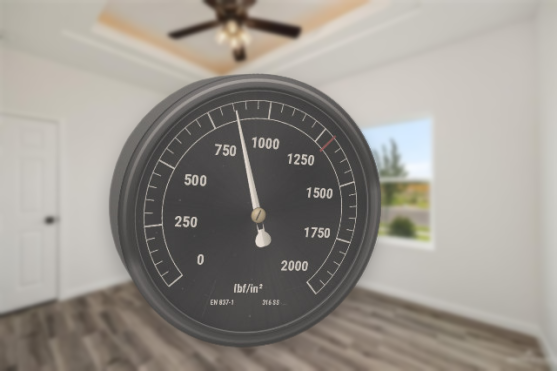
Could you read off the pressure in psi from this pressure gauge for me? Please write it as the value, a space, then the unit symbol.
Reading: 850 psi
